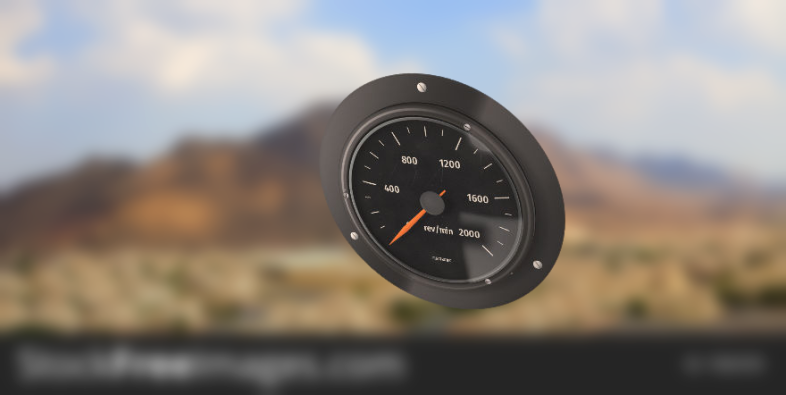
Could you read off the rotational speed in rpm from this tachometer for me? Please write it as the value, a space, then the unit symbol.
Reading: 0 rpm
